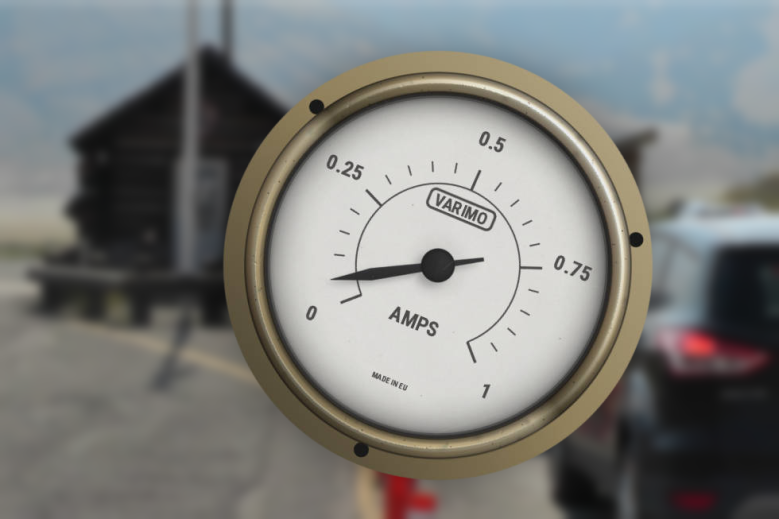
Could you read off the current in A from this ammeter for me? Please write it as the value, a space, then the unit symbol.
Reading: 0.05 A
